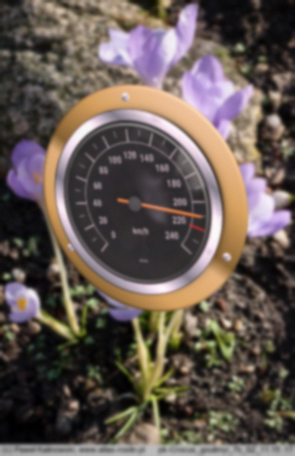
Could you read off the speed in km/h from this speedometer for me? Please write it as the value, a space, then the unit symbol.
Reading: 210 km/h
